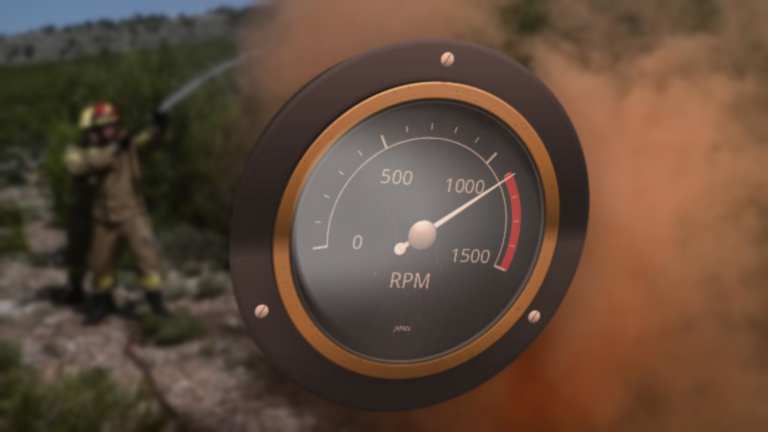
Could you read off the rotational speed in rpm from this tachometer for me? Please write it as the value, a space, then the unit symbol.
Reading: 1100 rpm
